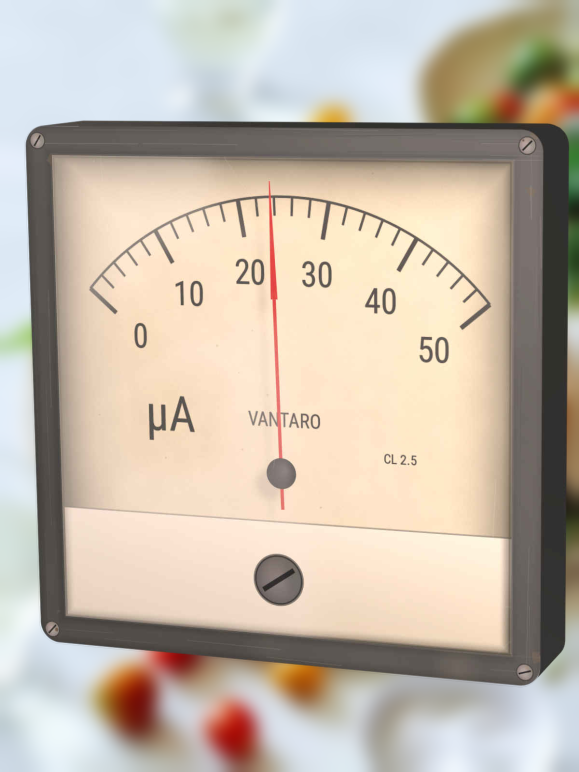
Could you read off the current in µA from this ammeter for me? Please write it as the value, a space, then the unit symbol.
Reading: 24 µA
